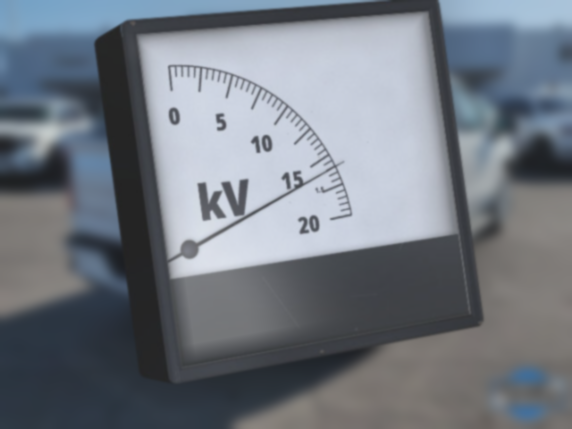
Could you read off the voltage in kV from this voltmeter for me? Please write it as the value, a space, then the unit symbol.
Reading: 16 kV
